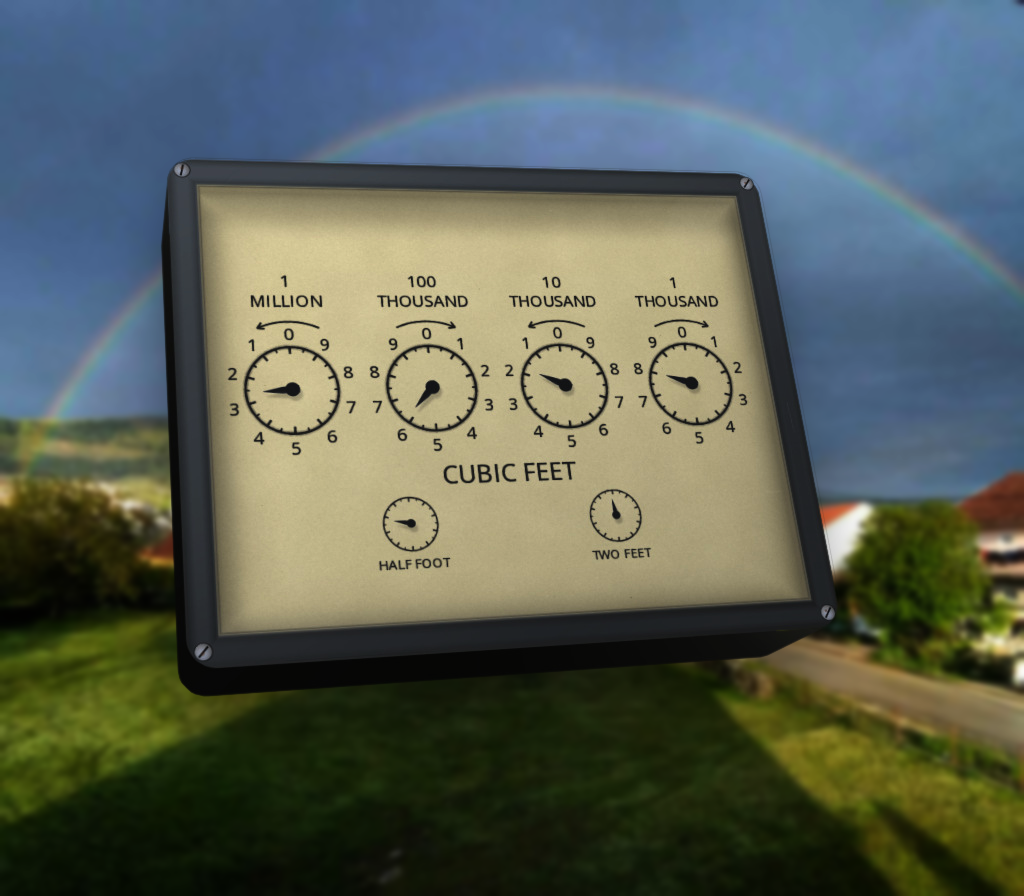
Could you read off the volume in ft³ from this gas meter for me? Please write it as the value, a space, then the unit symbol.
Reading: 261800 ft³
